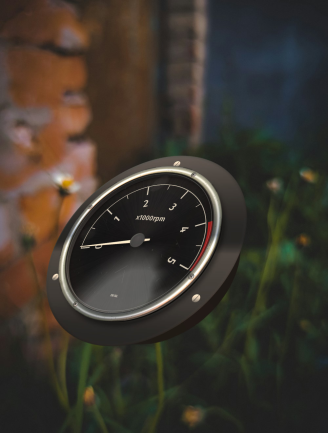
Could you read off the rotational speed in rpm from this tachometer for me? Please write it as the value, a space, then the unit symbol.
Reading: 0 rpm
